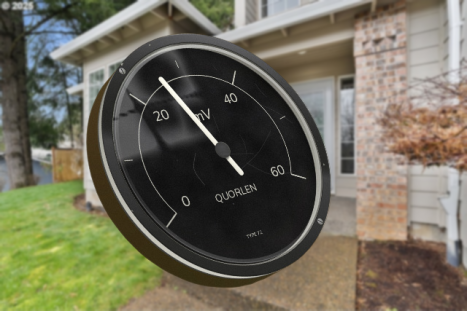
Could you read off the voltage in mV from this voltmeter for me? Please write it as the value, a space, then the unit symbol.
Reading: 25 mV
